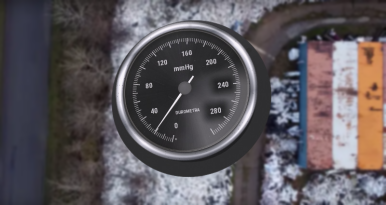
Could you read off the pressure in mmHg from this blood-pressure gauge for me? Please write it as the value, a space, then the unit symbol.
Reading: 20 mmHg
